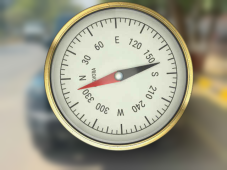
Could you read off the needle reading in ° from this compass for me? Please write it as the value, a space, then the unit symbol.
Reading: 345 °
